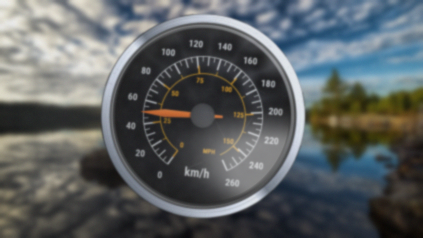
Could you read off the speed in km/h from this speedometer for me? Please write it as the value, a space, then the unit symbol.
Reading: 50 km/h
